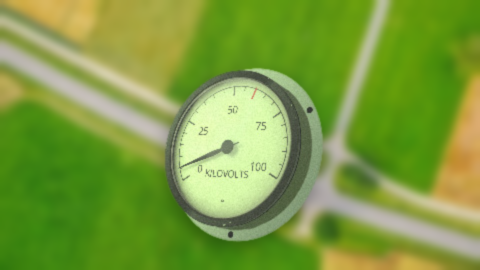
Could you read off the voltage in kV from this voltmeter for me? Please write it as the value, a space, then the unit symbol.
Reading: 5 kV
